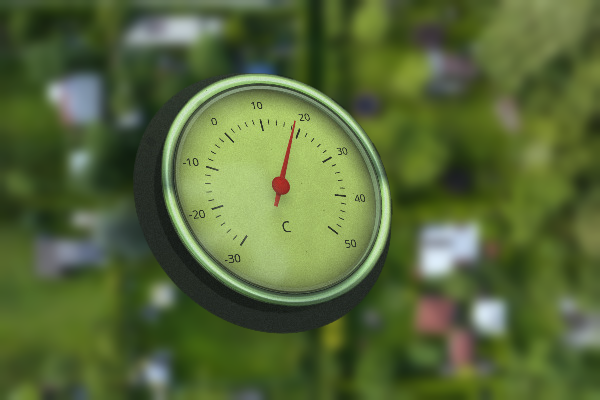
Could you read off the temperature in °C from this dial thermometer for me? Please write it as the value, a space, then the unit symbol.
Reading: 18 °C
